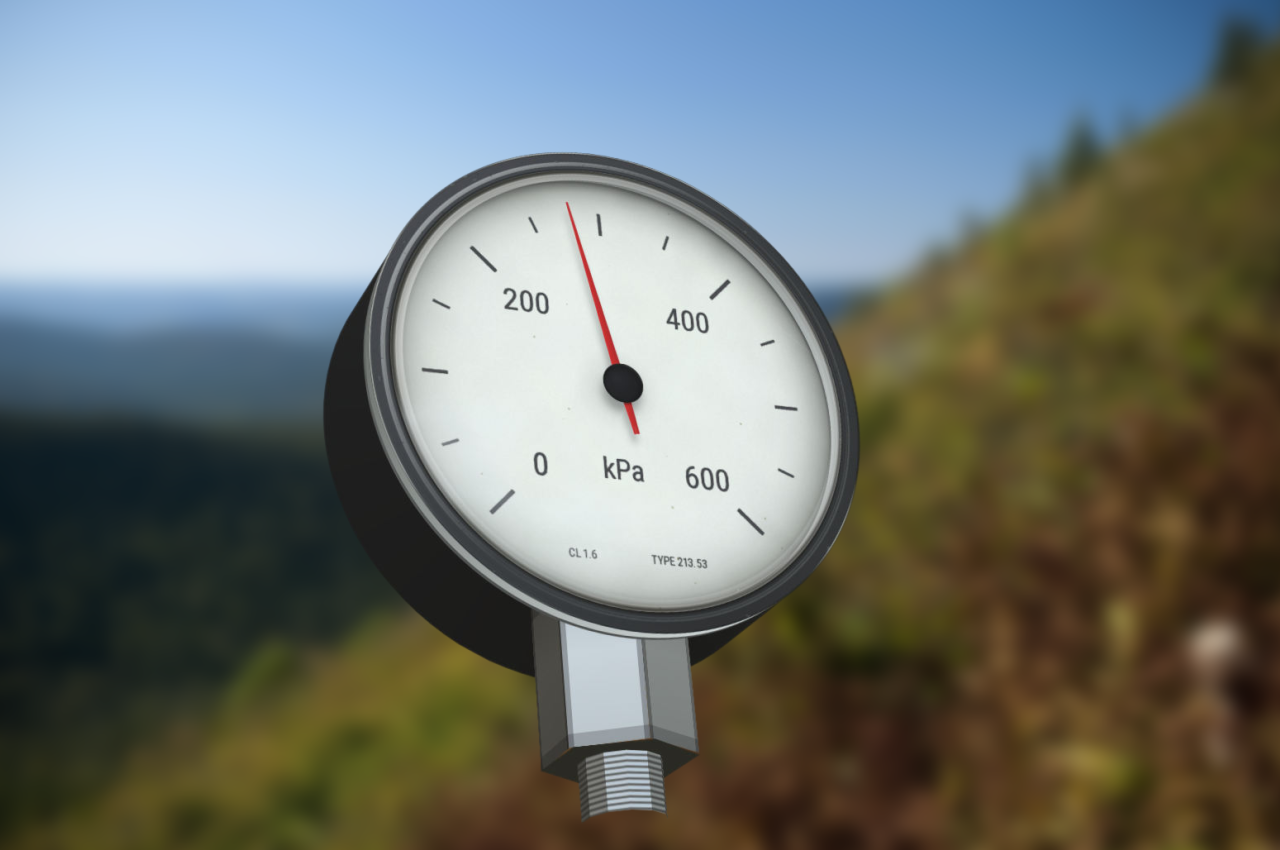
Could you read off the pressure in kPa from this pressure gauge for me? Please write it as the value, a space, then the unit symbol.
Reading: 275 kPa
